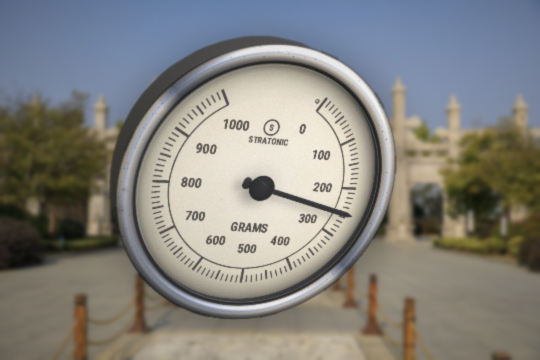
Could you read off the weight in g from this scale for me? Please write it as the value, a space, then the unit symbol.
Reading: 250 g
